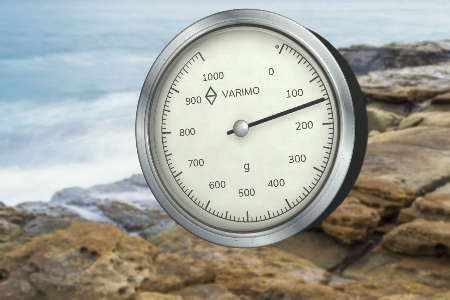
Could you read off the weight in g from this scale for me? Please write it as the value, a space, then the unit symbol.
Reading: 150 g
